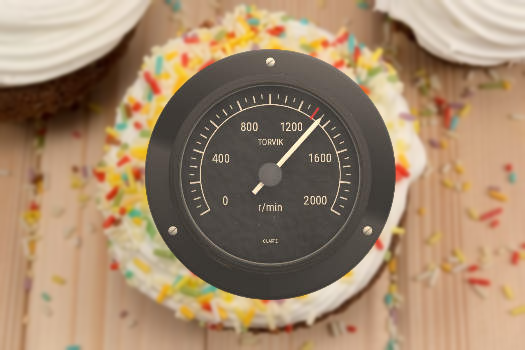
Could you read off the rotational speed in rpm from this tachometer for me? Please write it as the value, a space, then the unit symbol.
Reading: 1350 rpm
